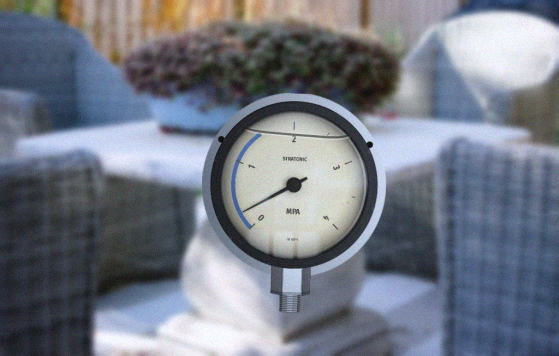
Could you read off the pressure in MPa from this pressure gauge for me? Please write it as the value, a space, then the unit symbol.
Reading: 0.25 MPa
